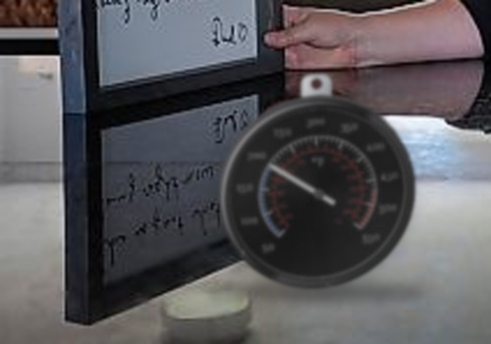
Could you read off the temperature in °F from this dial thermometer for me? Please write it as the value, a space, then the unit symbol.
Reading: 200 °F
